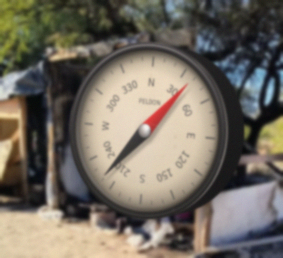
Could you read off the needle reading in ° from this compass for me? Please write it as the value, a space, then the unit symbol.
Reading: 40 °
